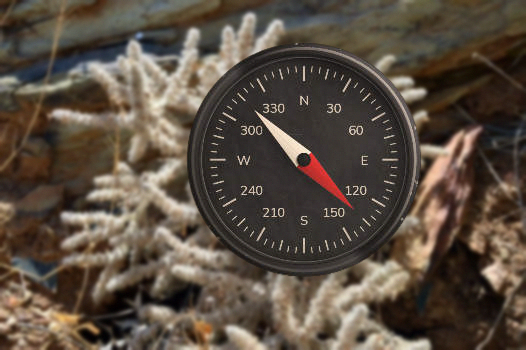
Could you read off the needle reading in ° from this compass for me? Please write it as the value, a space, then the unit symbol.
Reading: 135 °
